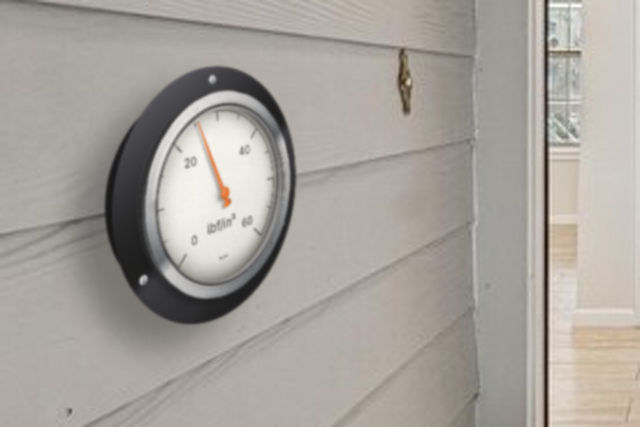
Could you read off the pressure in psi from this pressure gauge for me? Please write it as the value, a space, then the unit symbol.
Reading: 25 psi
